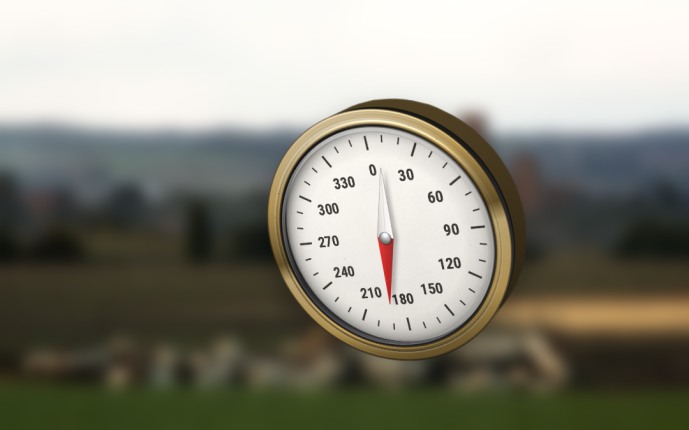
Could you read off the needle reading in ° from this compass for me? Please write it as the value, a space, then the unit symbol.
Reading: 190 °
